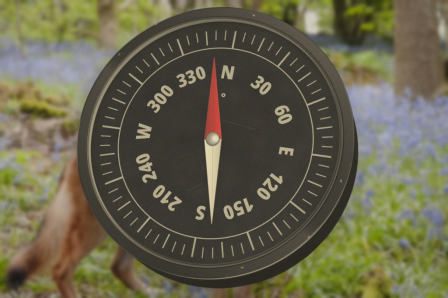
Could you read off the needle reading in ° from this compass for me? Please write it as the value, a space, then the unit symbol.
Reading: 350 °
